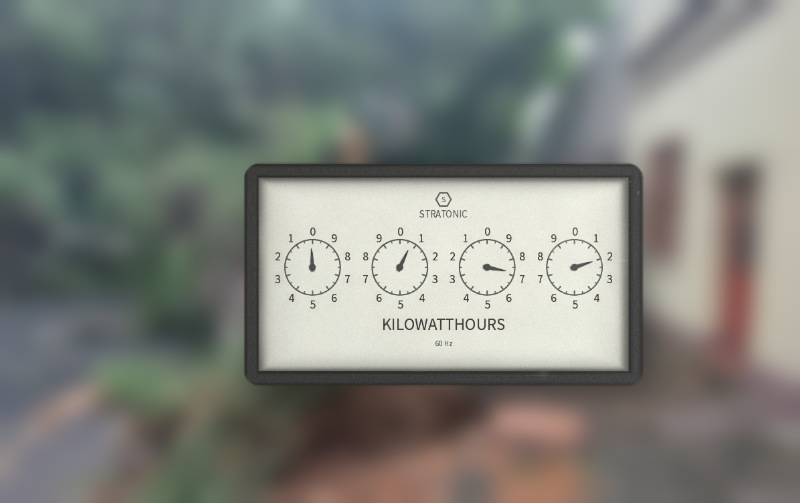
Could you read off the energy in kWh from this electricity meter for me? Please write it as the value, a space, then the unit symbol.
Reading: 72 kWh
